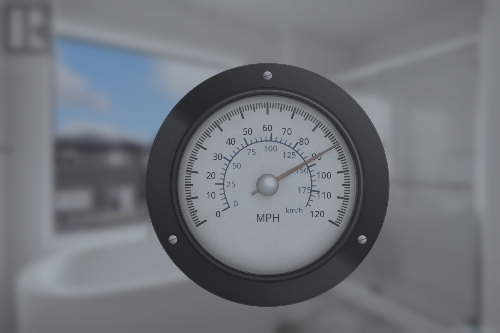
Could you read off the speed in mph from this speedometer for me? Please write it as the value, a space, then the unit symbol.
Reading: 90 mph
